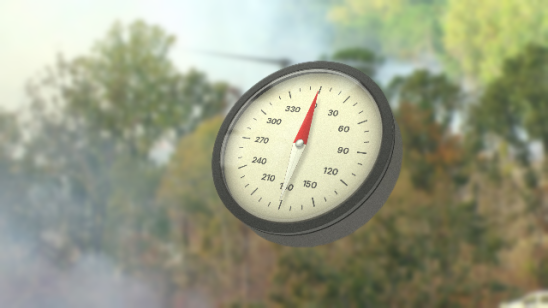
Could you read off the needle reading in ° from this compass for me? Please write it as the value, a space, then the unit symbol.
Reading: 0 °
